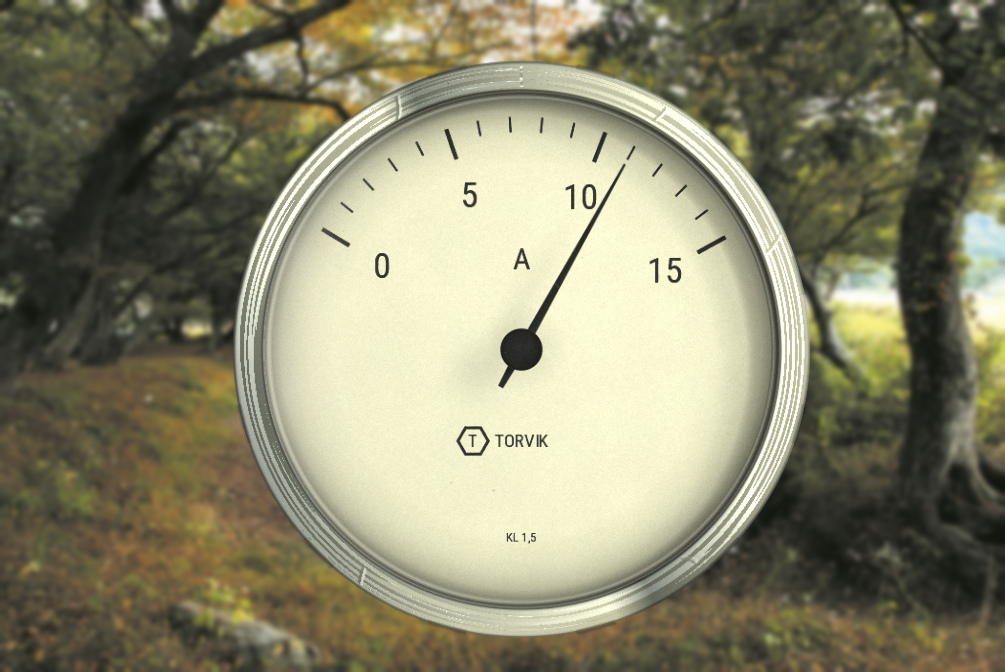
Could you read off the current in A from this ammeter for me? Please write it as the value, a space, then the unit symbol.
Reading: 11 A
